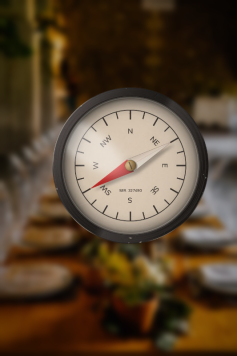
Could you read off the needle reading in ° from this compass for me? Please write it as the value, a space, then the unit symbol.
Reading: 240 °
